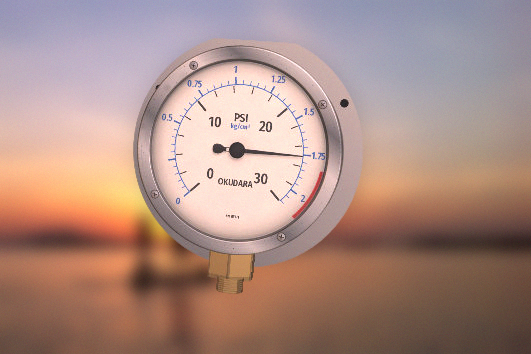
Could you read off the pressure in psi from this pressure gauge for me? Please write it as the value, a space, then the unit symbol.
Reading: 25 psi
